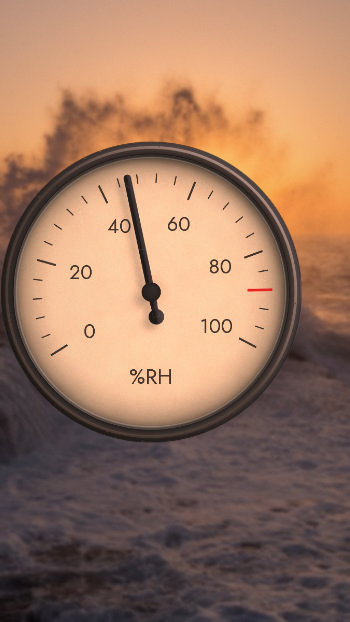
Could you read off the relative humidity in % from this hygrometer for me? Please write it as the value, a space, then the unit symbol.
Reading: 46 %
